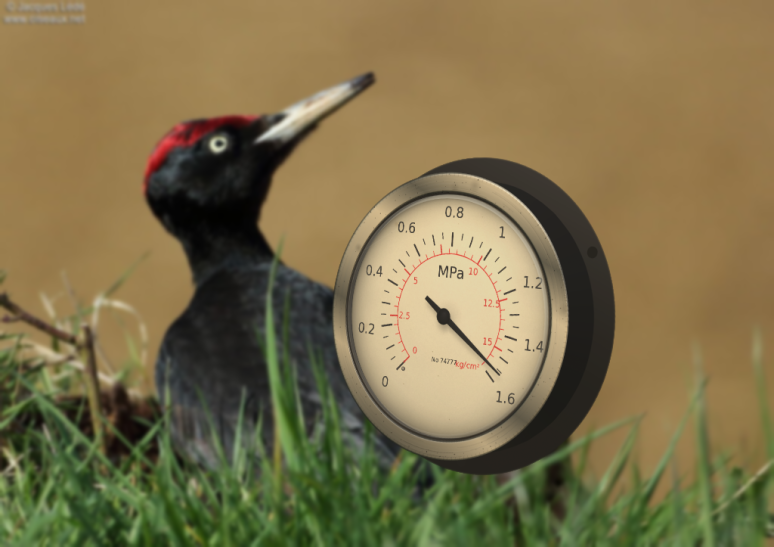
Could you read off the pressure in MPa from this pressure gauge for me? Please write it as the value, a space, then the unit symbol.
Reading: 1.55 MPa
